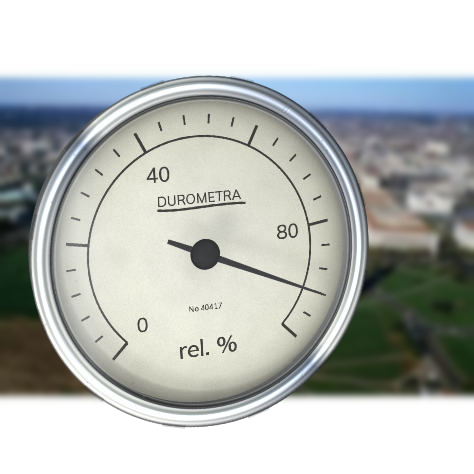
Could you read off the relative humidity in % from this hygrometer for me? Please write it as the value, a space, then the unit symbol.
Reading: 92 %
